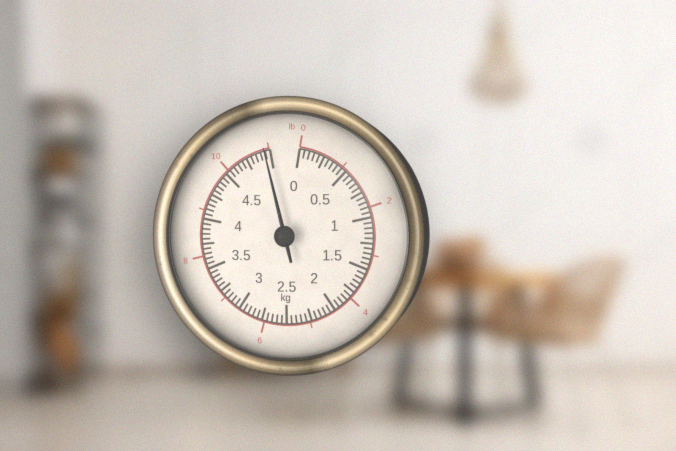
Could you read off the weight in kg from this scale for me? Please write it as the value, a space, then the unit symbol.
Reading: 4.95 kg
